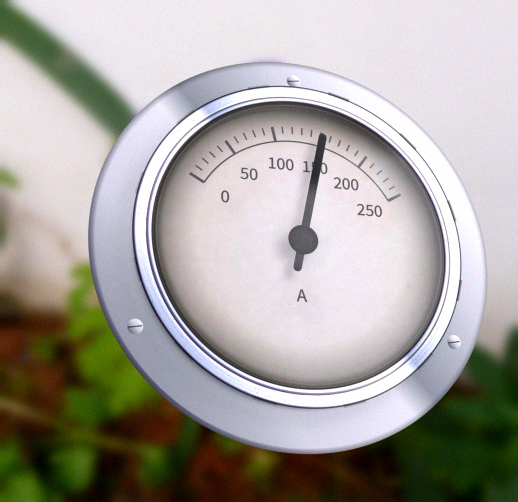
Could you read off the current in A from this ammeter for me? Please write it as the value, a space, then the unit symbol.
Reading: 150 A
